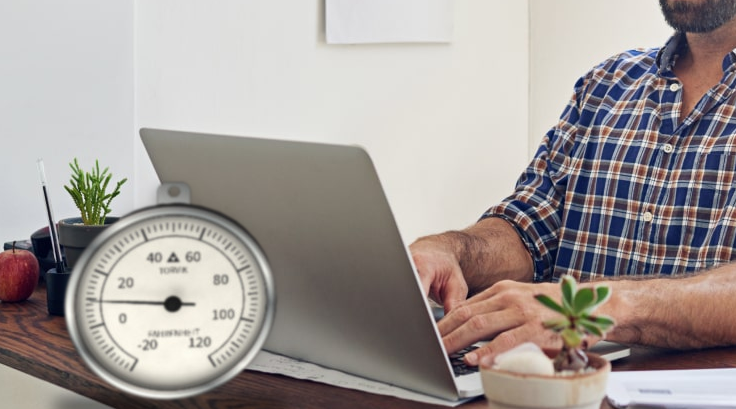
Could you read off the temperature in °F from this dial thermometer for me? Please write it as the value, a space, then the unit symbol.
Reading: 10 °F
